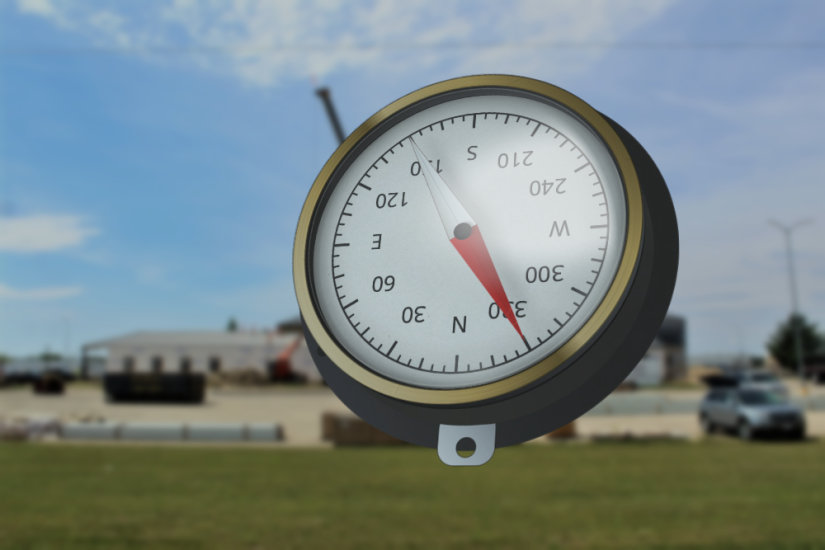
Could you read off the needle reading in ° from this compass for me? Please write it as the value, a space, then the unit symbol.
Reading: 330 °
